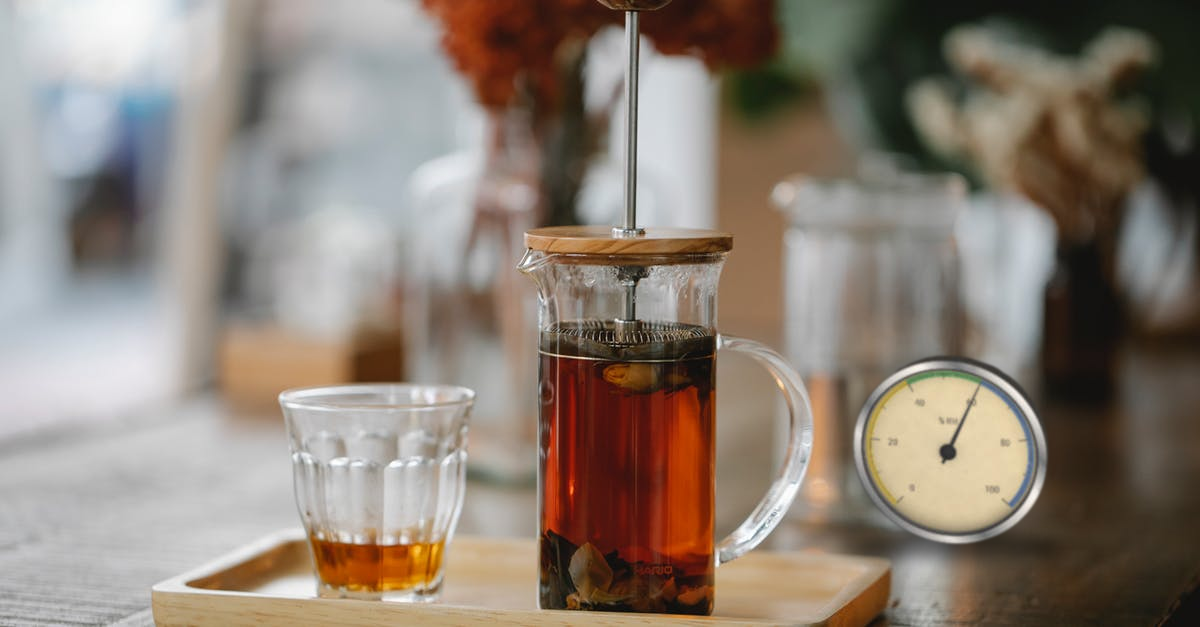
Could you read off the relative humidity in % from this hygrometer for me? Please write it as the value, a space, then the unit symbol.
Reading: 60 %
